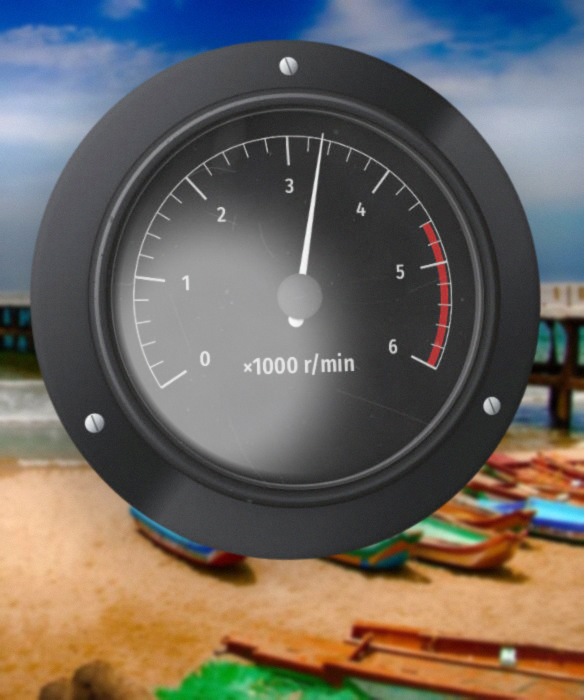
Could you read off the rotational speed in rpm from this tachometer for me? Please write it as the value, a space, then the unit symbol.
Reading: 3300 rpm
